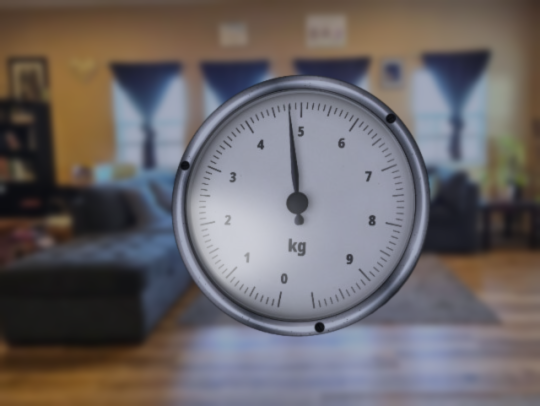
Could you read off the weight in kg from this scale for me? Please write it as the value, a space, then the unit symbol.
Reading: 4.8 kg
